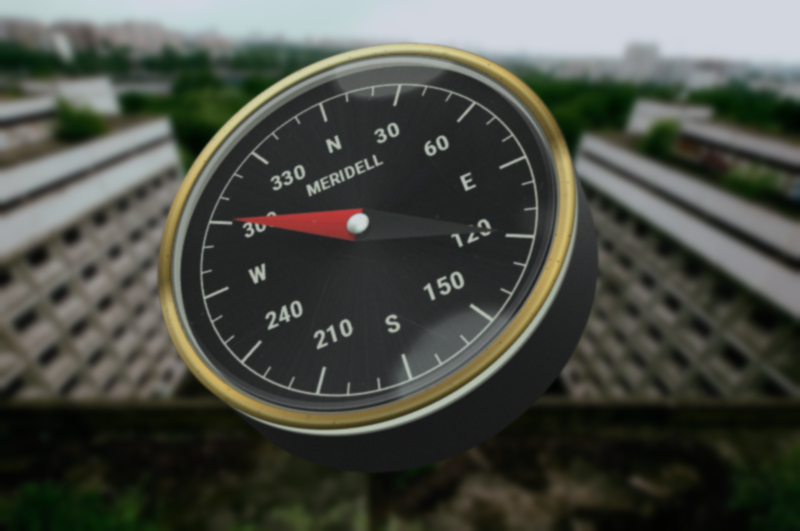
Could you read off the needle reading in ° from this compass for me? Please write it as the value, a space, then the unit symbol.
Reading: 300 °
